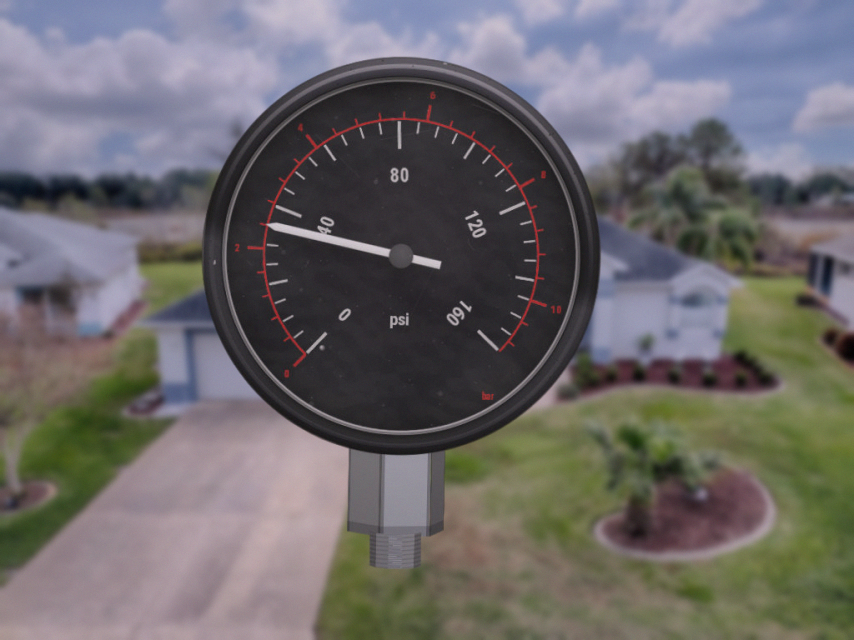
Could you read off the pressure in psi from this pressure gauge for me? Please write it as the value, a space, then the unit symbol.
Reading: 35 psi
